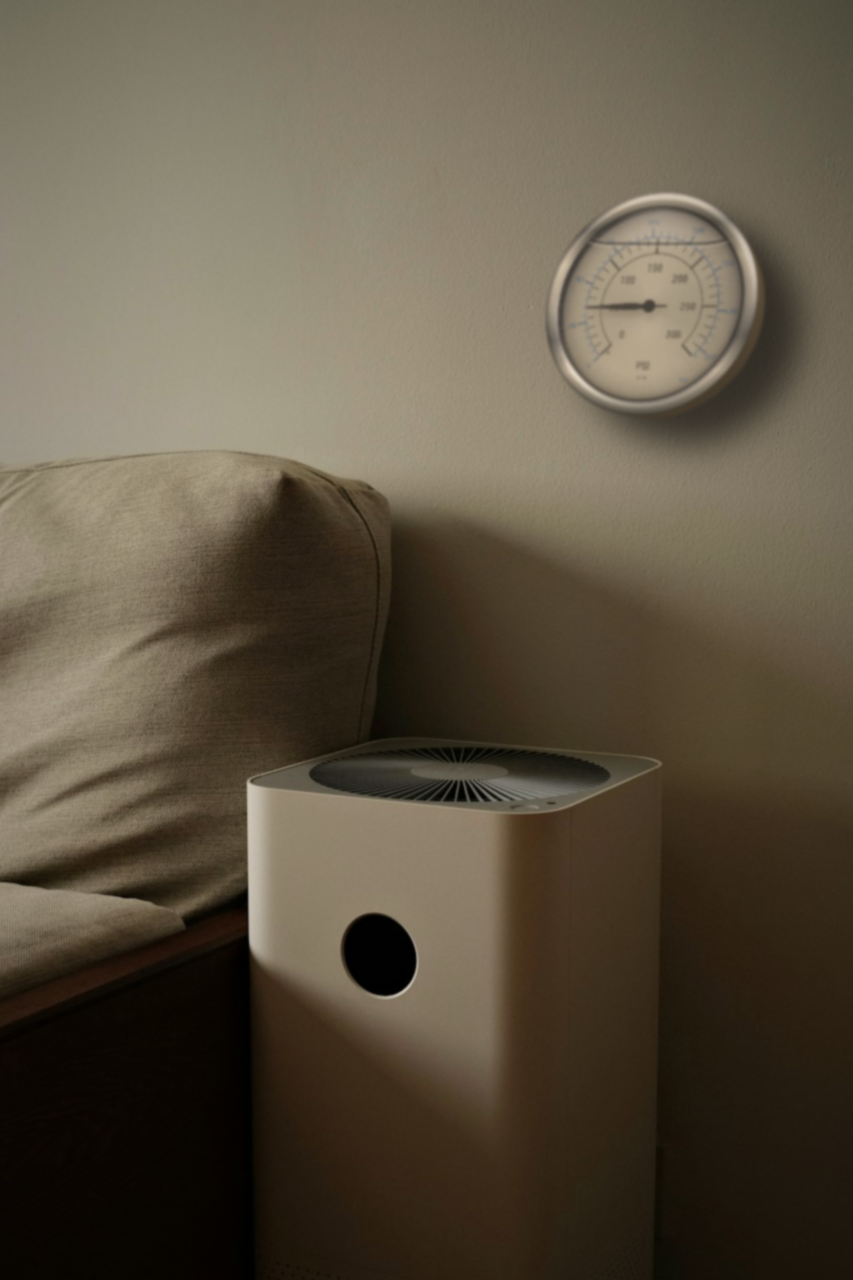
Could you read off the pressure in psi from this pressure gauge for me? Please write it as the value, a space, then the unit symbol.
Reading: 50 psi
